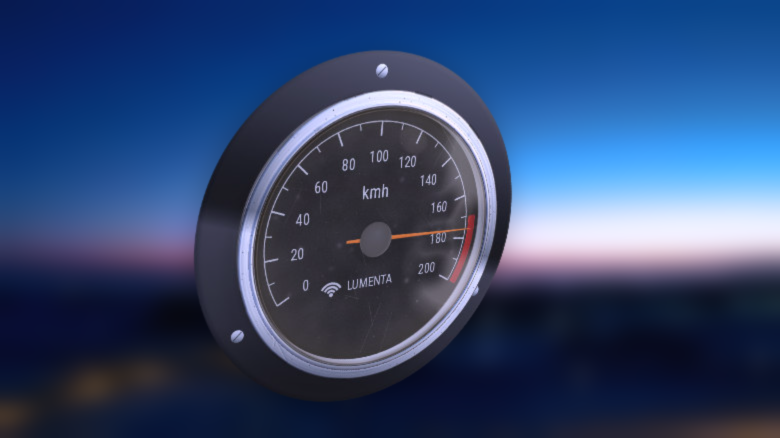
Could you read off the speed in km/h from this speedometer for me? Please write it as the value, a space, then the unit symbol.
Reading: 175 km/h
